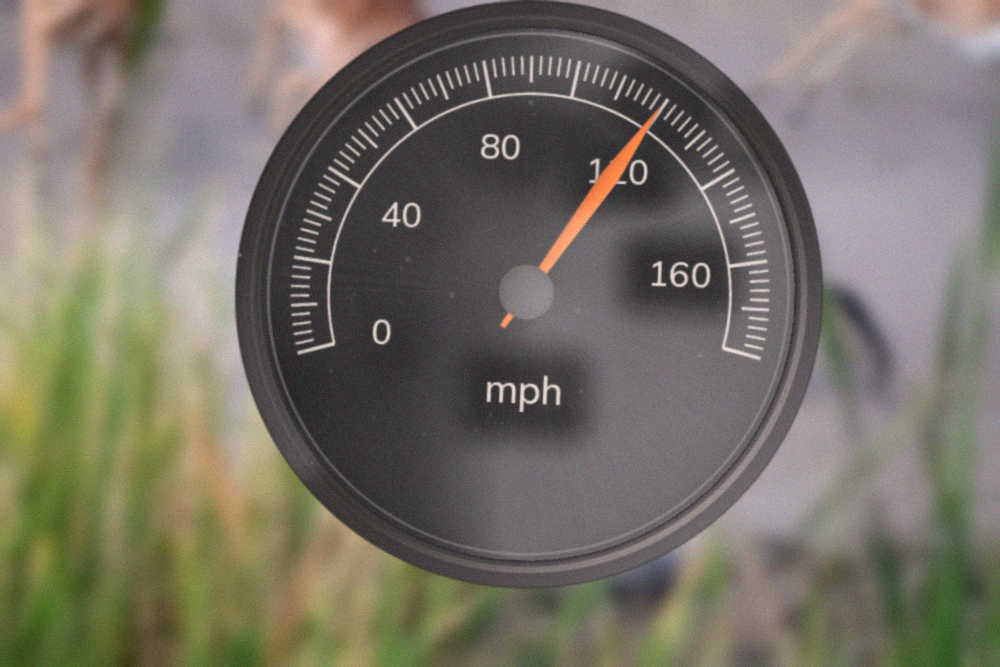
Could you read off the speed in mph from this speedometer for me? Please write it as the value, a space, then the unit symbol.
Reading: 120 mph
